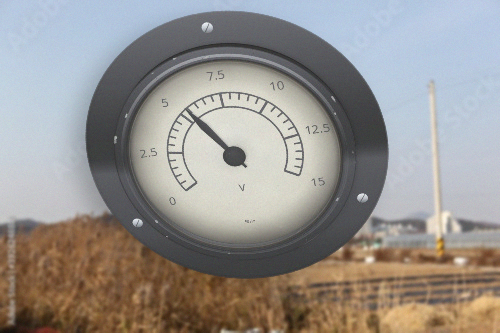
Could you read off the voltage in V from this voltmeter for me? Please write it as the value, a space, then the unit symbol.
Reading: 5.5 V
